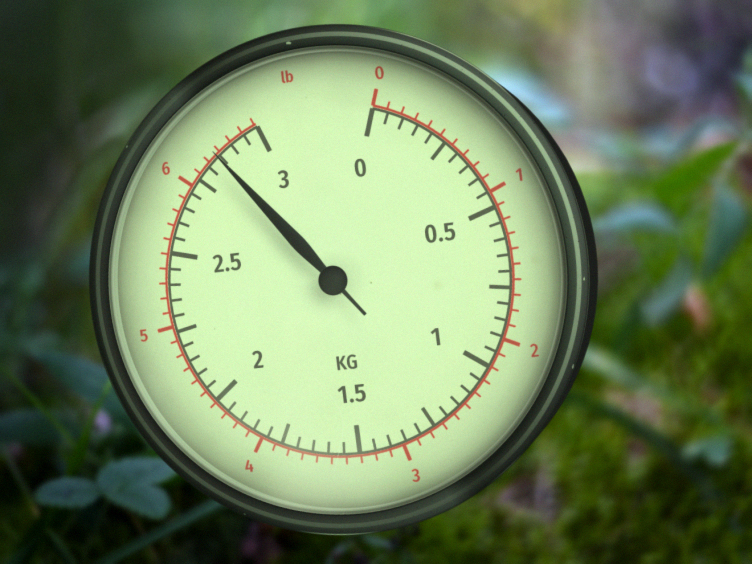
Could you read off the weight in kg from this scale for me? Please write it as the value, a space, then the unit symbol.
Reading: 2.85 kg
